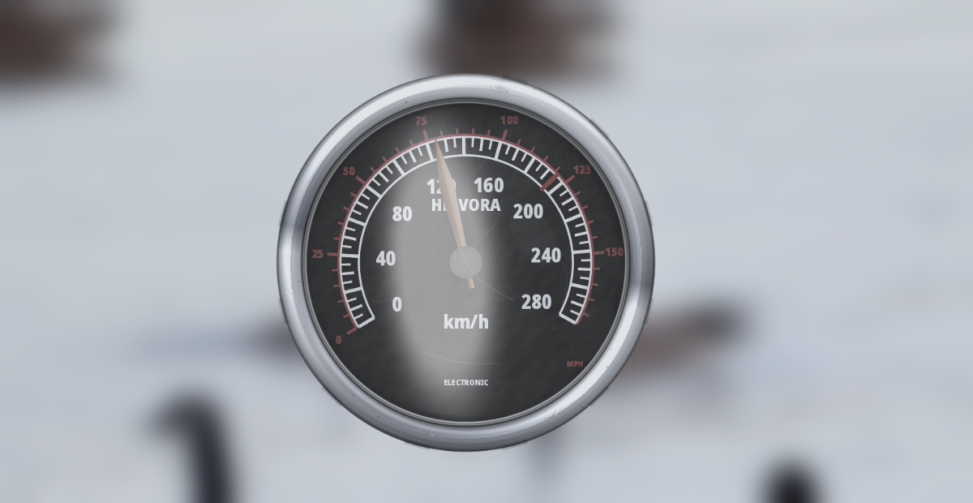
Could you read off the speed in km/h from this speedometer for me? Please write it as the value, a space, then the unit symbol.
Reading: 125 km/h
